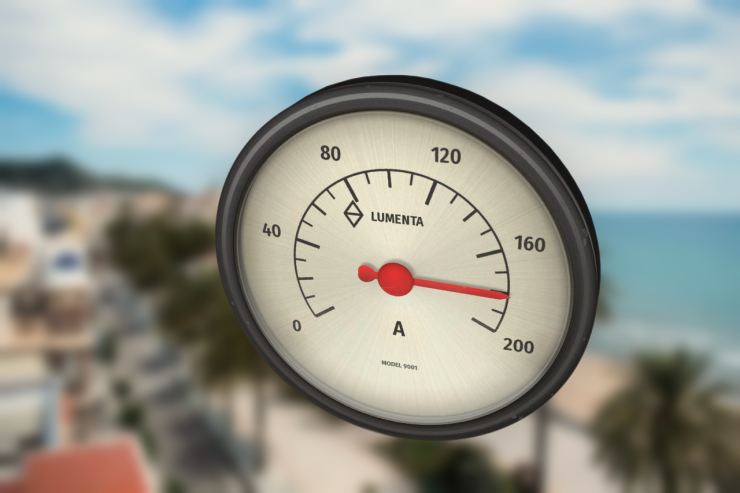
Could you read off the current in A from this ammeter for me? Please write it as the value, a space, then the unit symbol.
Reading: 180 A
